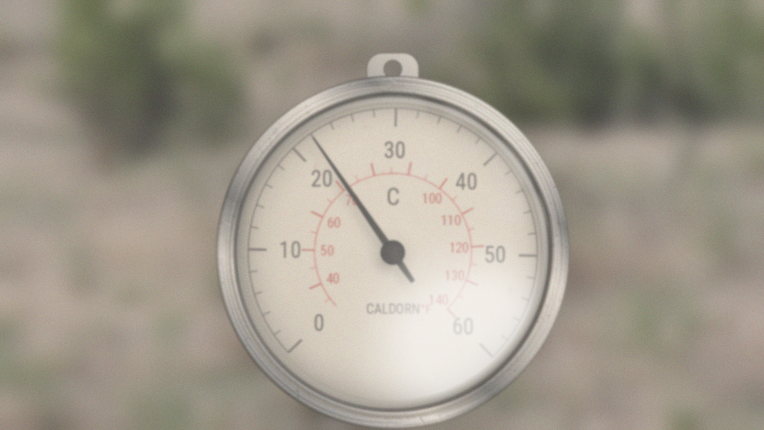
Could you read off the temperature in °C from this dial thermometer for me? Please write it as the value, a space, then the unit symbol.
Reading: 22 °C
